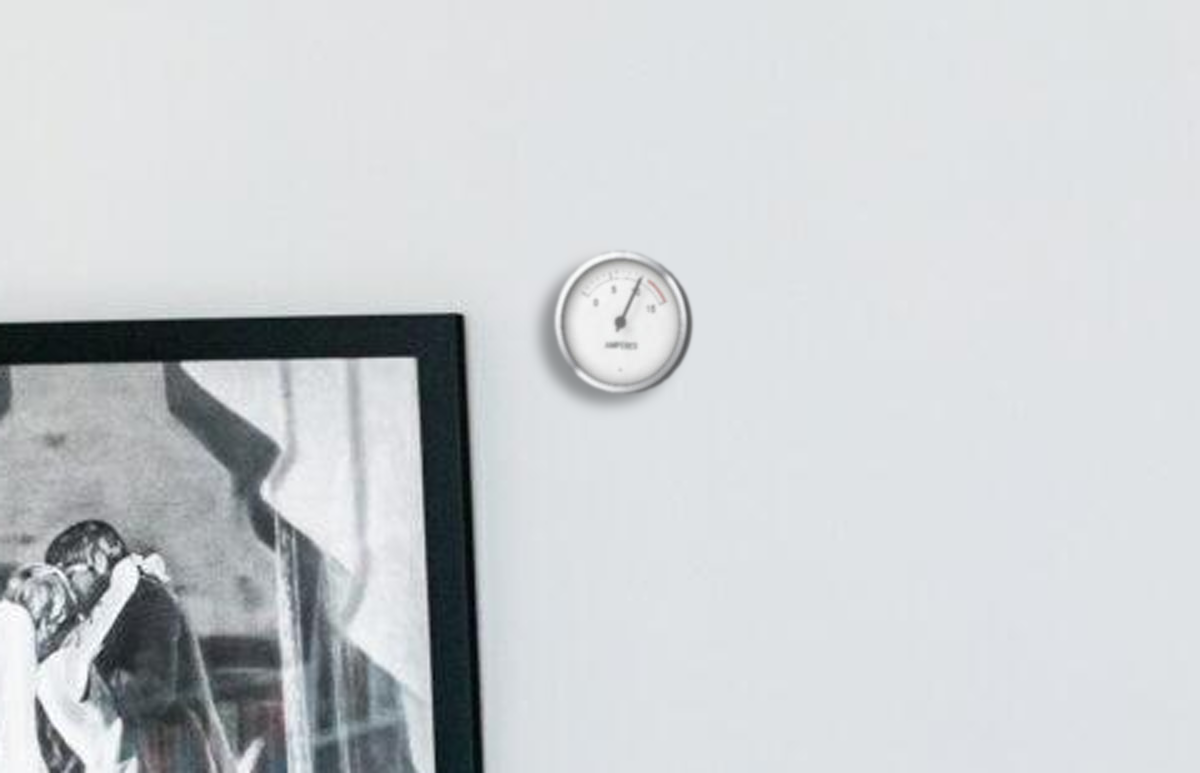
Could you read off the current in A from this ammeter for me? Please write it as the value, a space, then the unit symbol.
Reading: 10 A
